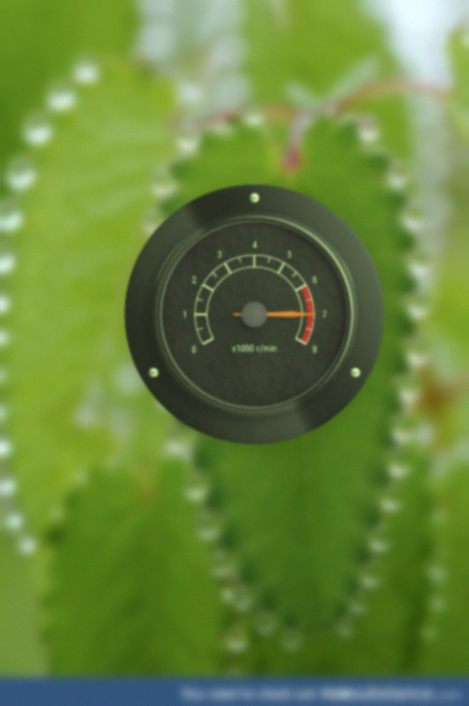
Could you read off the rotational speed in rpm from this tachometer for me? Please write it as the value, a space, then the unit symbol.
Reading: 7000 rpm
